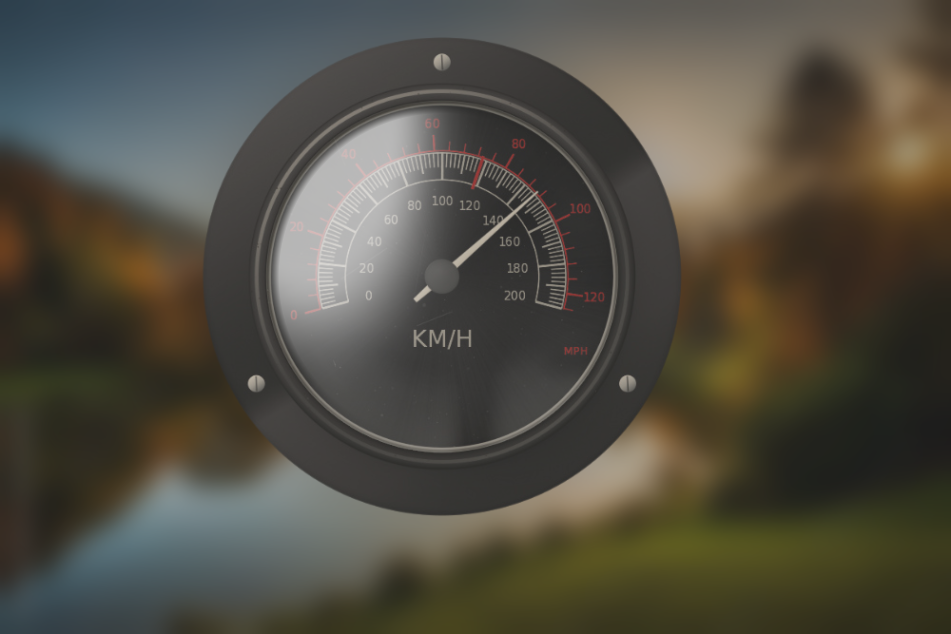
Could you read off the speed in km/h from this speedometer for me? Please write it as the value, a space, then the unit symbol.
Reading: 146 km/h
